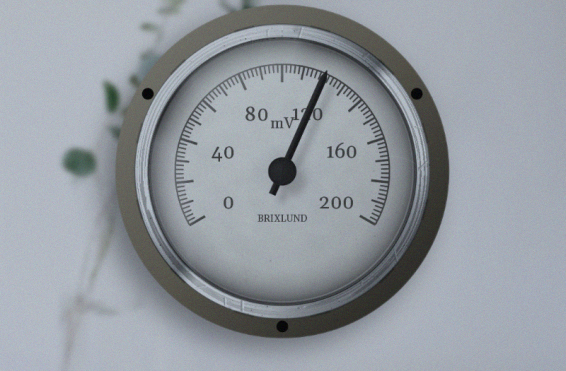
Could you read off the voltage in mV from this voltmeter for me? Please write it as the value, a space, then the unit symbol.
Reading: 120 mV
